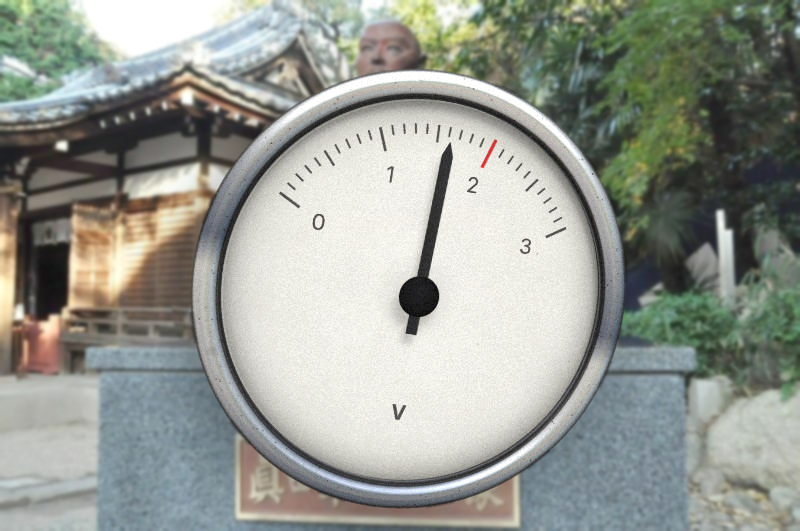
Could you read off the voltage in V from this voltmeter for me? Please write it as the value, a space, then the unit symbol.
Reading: 1.6 V
